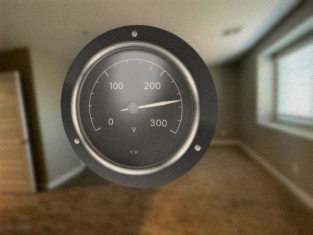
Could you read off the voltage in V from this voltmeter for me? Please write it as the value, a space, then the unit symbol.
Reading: 250 V
